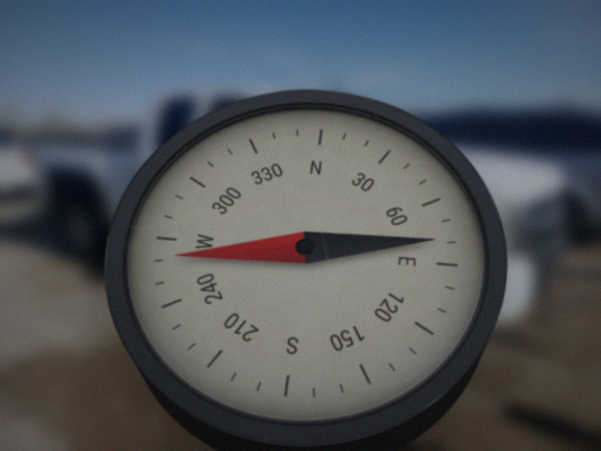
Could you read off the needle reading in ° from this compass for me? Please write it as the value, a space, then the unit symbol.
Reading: 260 °
